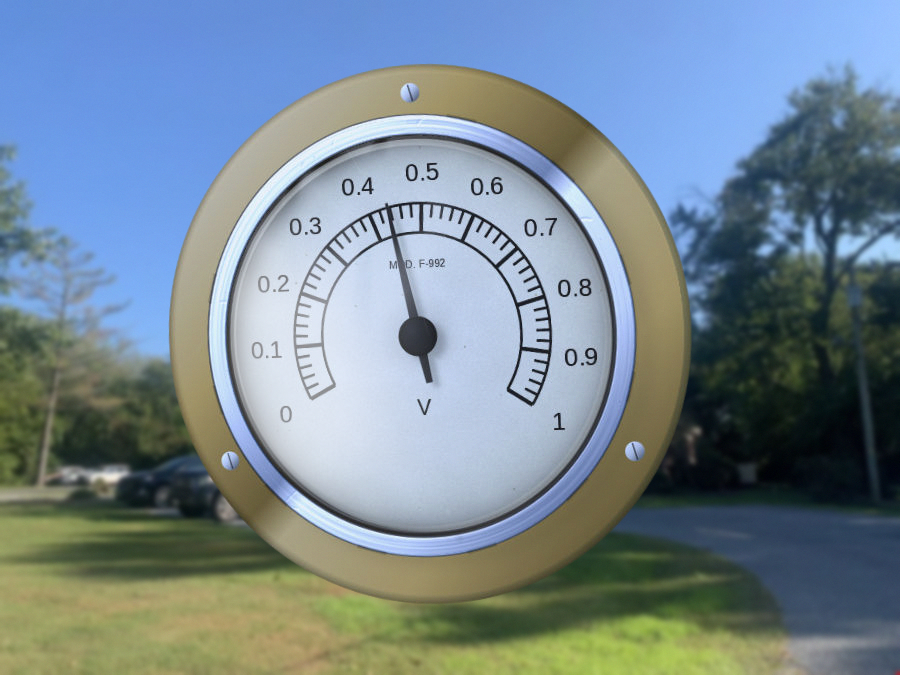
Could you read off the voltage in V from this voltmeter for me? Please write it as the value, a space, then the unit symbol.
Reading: 0.44 V
